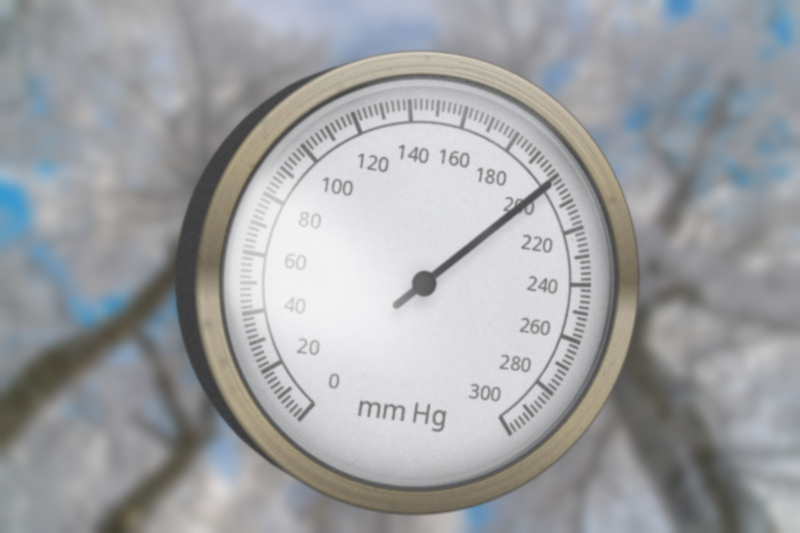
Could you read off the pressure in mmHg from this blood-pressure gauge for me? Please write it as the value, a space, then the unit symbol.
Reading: 200 mmHg
